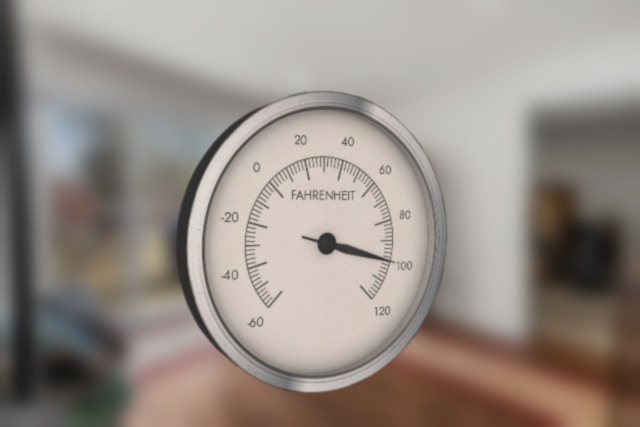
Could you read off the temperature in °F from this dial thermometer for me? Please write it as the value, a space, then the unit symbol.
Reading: 100 °F
